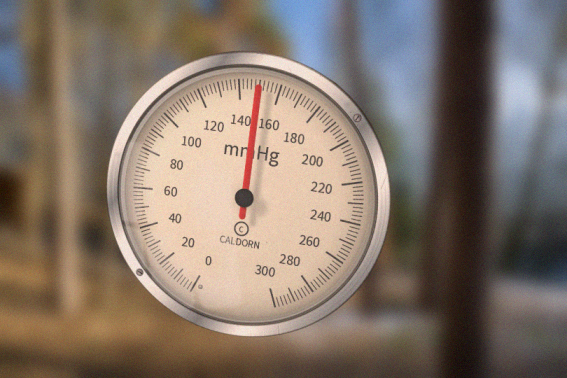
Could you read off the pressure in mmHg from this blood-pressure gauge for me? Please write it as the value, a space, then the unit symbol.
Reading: 150 mmHg
